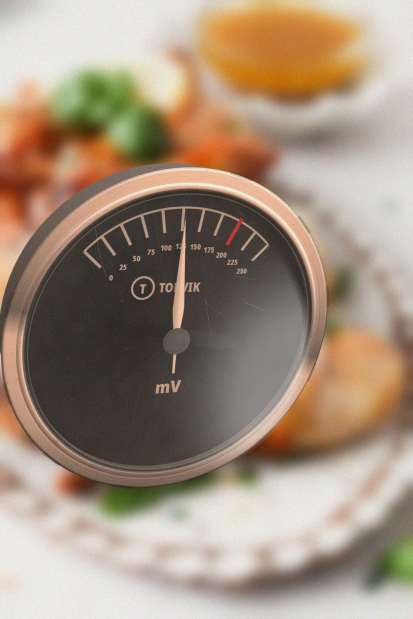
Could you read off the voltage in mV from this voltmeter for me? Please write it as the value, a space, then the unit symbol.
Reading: 125 mV
